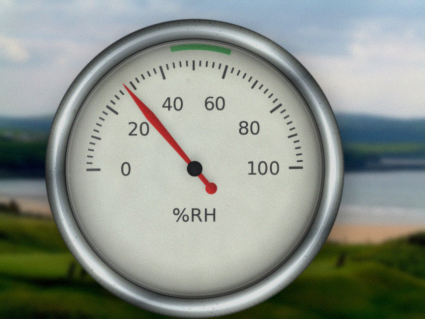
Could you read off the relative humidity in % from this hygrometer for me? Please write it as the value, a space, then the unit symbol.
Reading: 28 %
